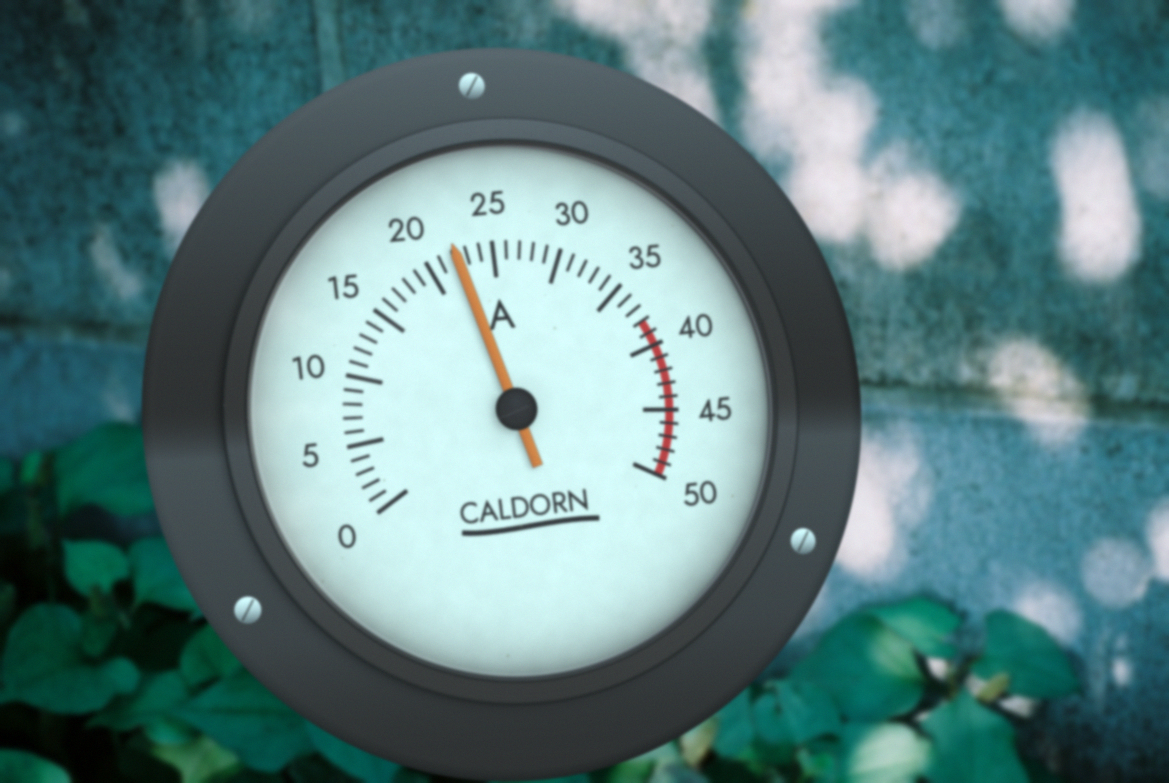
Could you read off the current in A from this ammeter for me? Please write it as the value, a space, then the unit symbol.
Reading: 22 A
